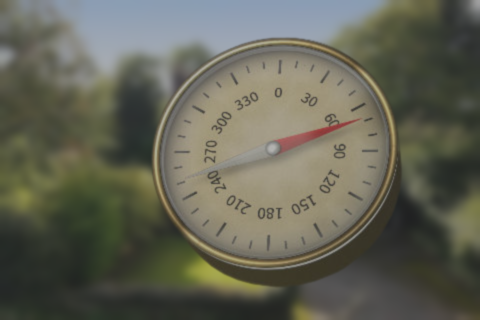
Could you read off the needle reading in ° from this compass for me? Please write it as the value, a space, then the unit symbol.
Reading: 70 °
